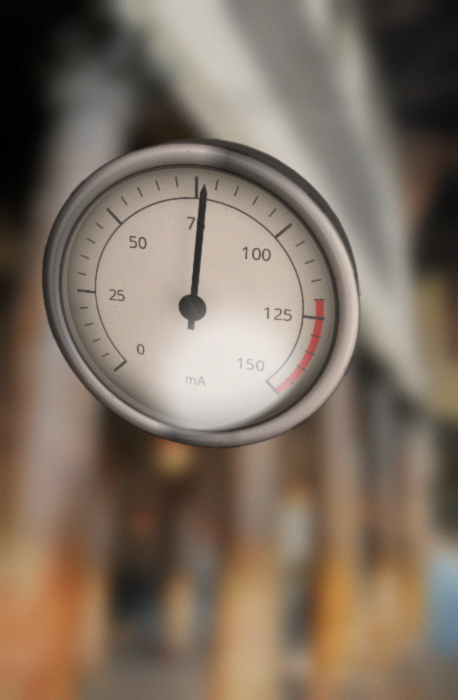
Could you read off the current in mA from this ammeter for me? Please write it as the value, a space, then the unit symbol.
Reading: 77.5 mA
